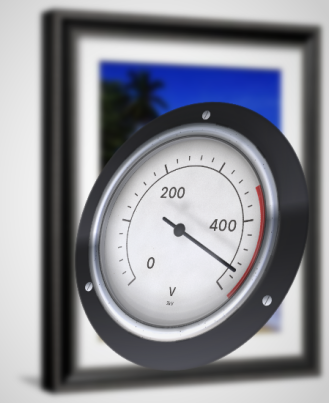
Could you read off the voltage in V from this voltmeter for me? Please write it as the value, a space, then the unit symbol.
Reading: 470 V
